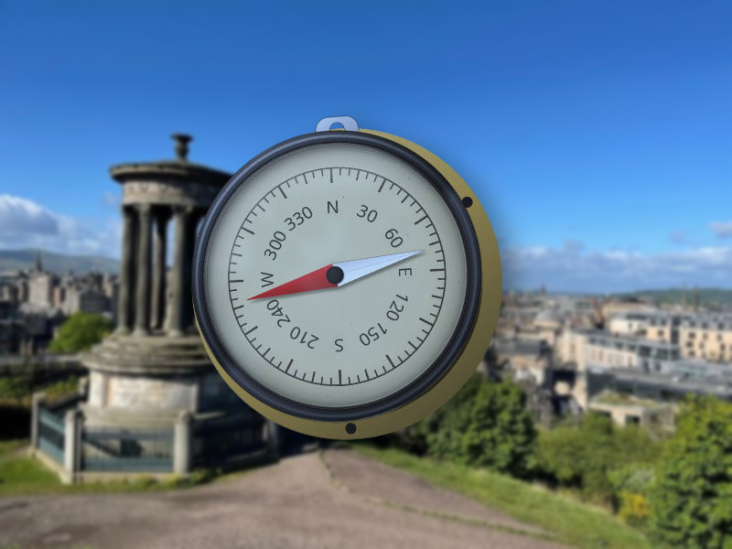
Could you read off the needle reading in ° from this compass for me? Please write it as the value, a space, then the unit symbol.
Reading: 257.5 °
